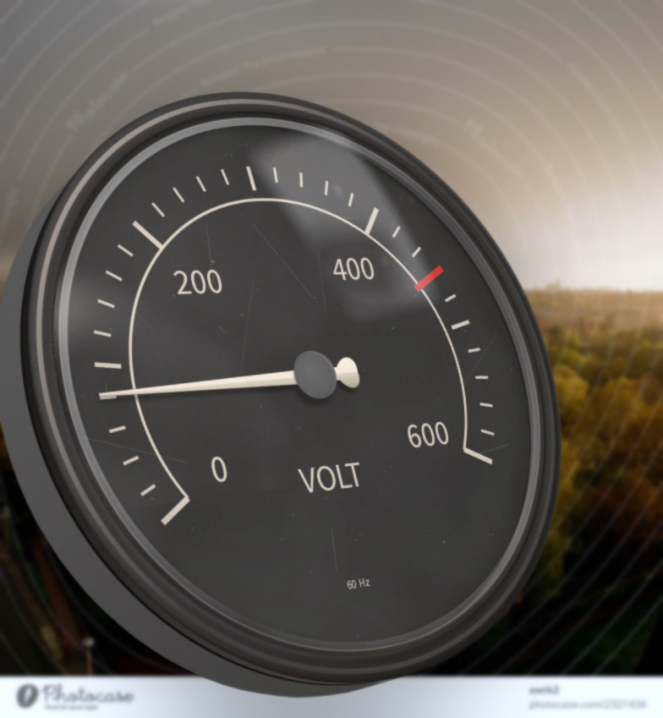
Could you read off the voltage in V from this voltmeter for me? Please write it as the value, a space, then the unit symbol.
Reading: 80 V
